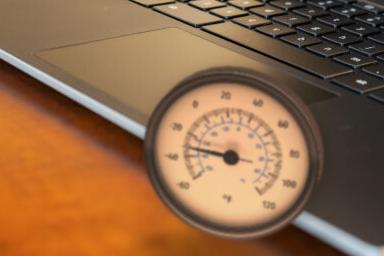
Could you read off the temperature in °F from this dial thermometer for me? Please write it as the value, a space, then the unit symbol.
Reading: -30 °F
